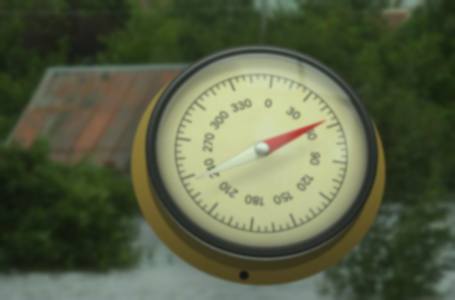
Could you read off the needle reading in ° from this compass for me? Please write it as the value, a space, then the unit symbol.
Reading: 55 °
